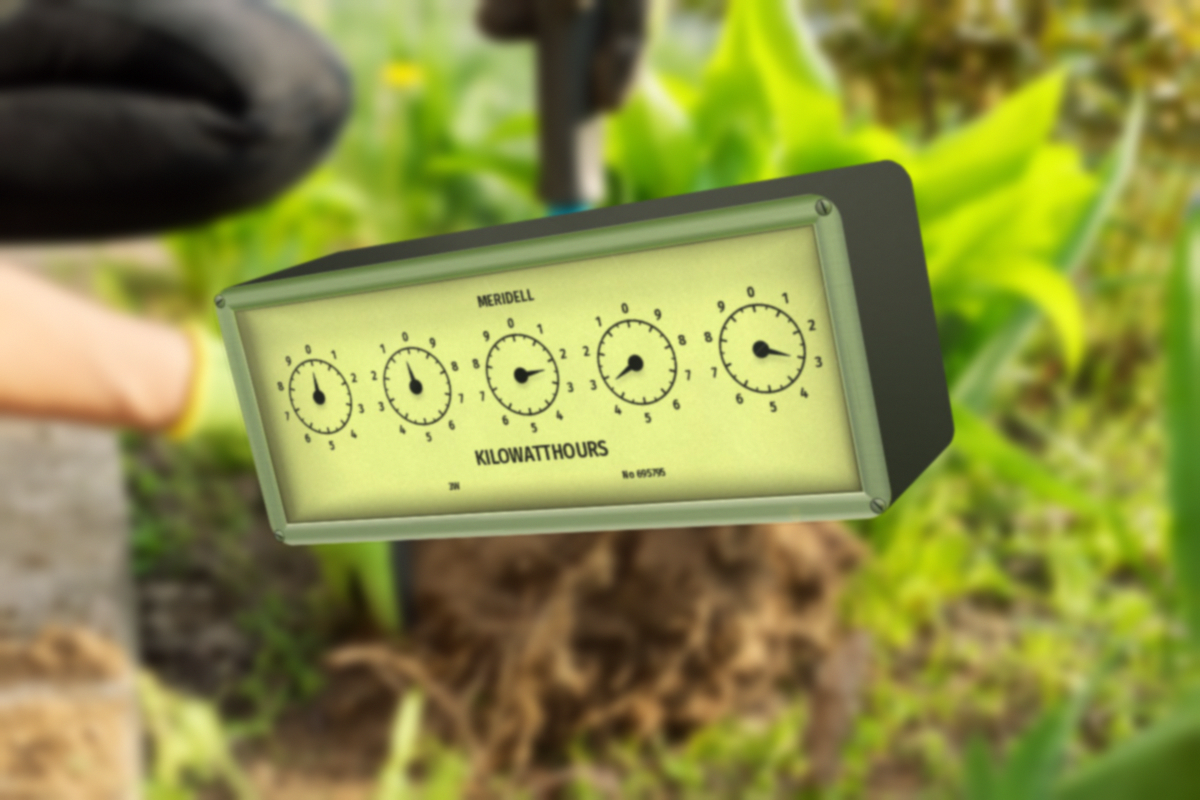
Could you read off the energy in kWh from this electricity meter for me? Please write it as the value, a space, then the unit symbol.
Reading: 233 kWh
